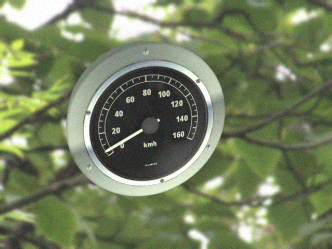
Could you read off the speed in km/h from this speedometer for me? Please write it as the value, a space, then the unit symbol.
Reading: 5 km/h
